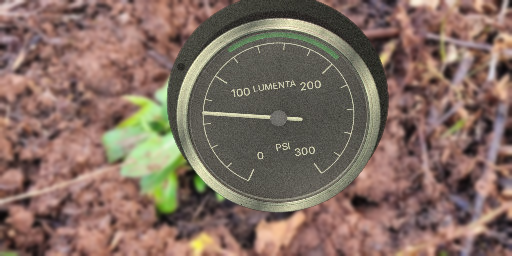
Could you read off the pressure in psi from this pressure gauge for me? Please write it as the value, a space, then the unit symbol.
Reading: 70 psi
